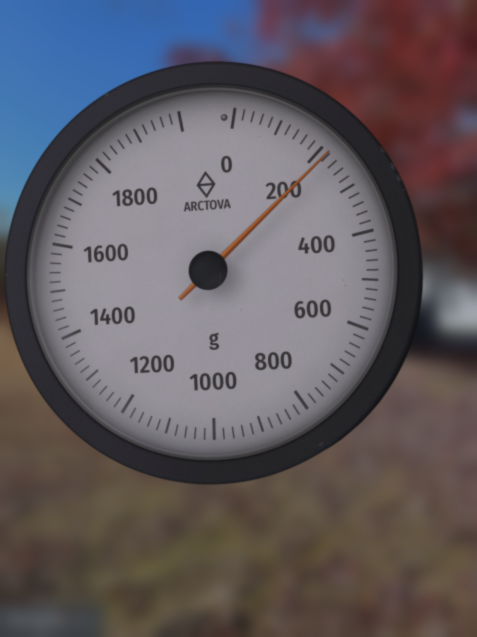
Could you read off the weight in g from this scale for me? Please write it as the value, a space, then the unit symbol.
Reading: 220 g
